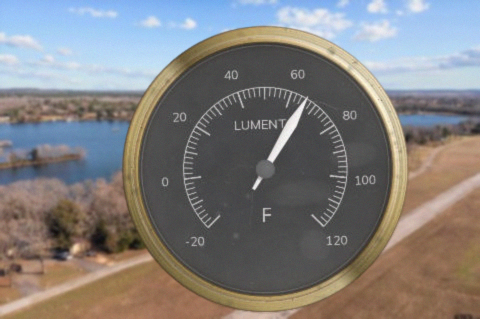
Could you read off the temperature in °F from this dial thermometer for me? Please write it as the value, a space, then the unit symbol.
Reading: 66 °F
